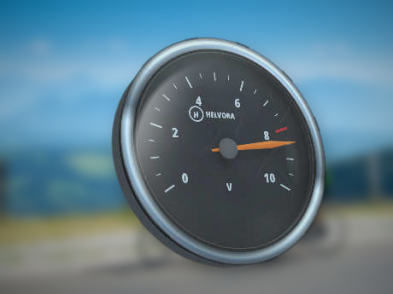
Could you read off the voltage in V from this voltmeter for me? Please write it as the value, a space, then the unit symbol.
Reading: 8.5 V
